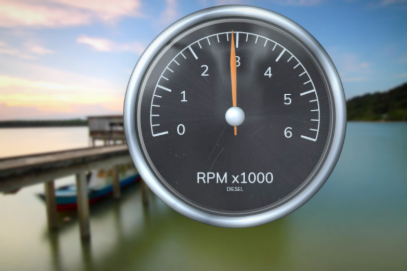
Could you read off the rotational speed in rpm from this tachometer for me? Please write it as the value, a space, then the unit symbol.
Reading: 2900 rpm
